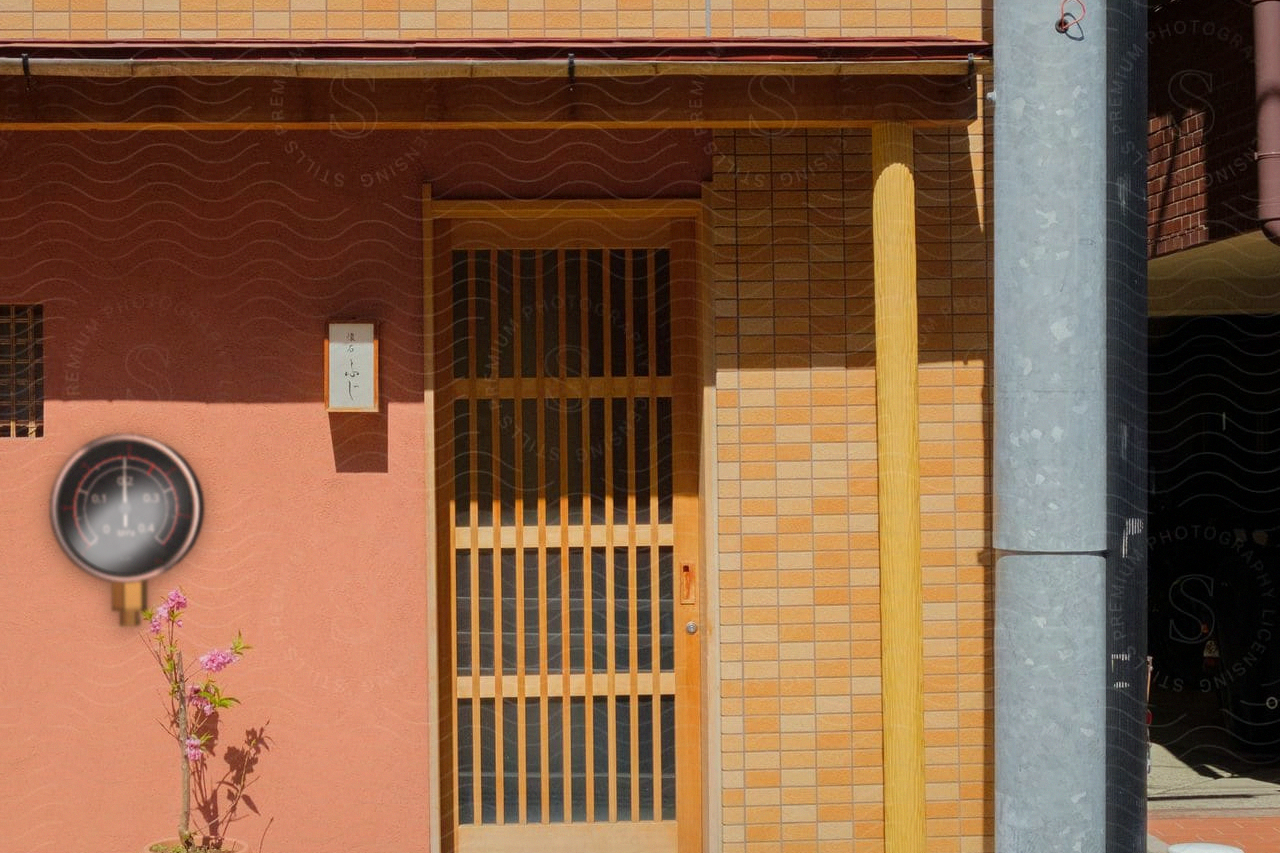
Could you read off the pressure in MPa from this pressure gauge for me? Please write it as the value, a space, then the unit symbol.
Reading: 0.2 MPa
